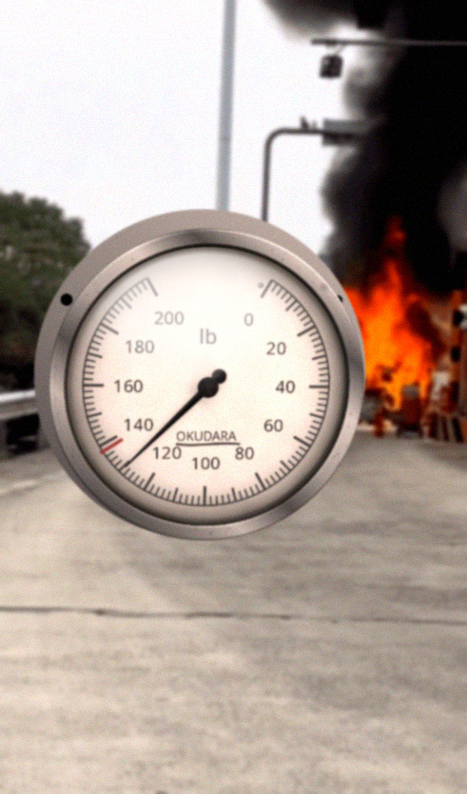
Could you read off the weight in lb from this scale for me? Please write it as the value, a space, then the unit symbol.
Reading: 130 lb
